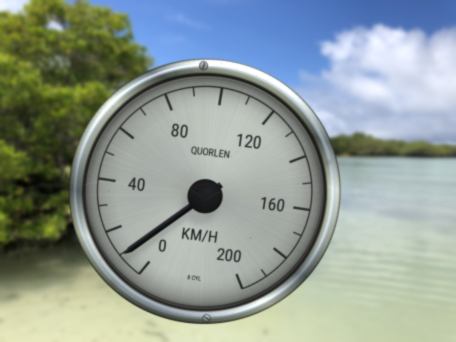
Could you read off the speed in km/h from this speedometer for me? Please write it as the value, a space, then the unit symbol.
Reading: 10 km/h
